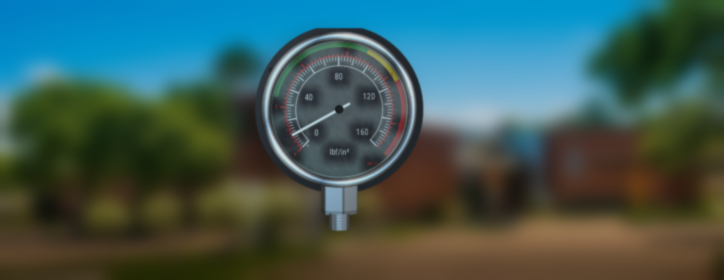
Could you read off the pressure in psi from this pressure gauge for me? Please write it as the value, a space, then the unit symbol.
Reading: 10 psi
